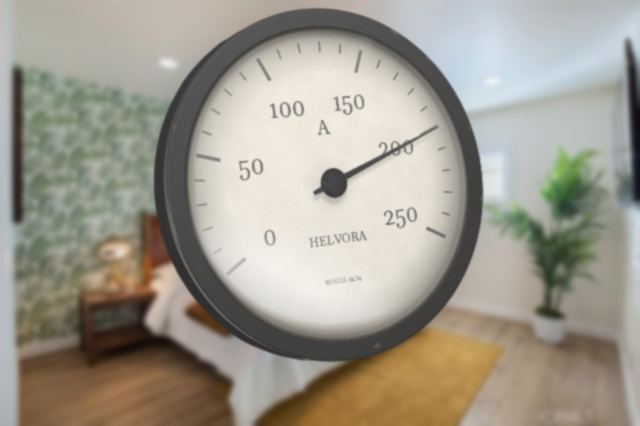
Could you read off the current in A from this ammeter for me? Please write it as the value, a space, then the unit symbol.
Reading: 200 A
